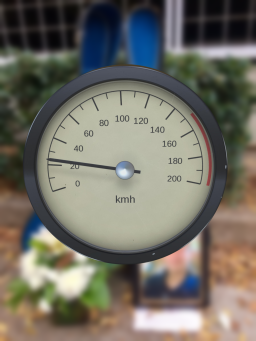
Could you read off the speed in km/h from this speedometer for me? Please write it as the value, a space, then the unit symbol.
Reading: 25 km/h
